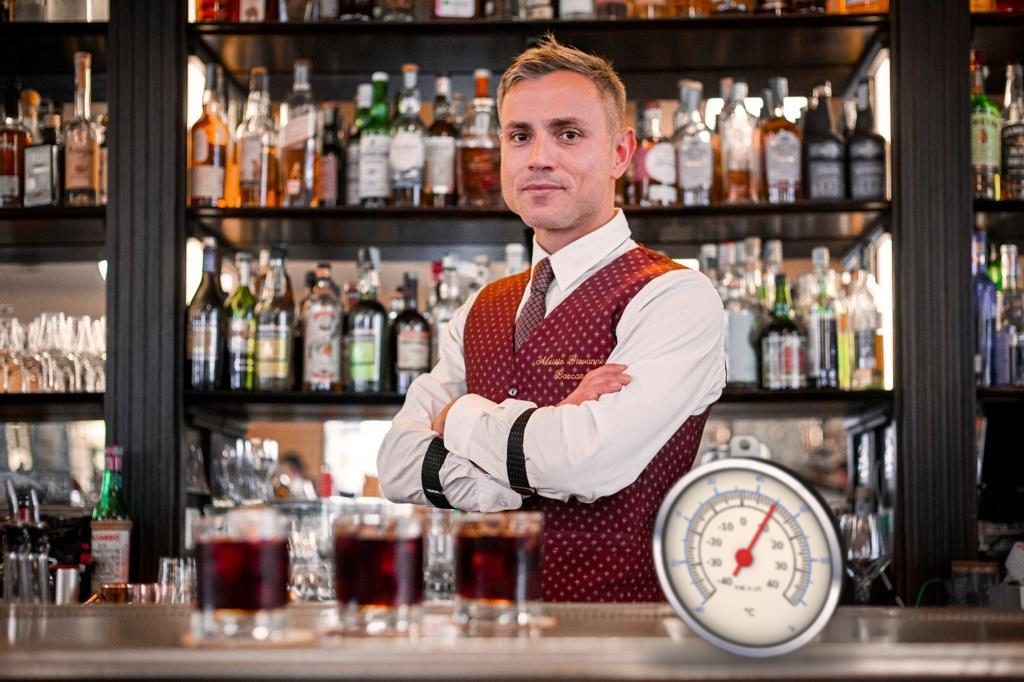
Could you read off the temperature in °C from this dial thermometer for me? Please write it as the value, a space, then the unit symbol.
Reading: 10 °C
